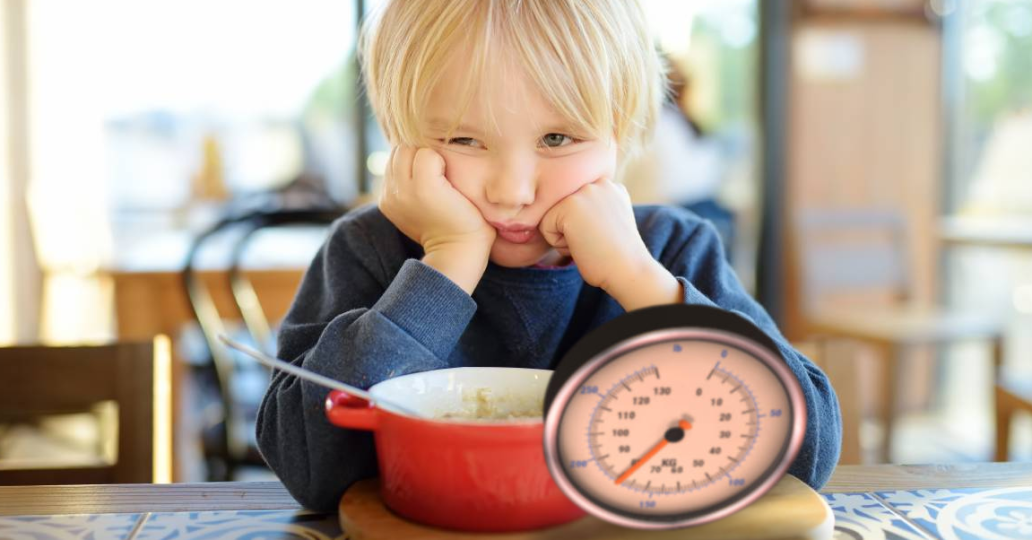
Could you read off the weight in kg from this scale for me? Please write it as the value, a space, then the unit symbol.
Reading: 80 kg
